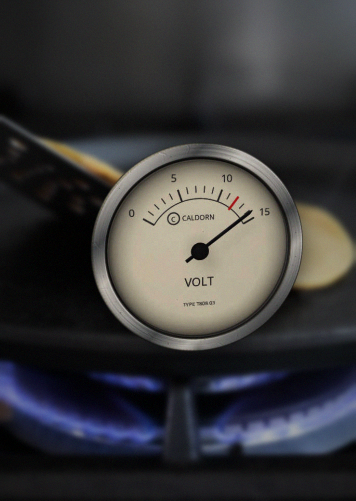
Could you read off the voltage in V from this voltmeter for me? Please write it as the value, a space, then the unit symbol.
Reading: 14 V
